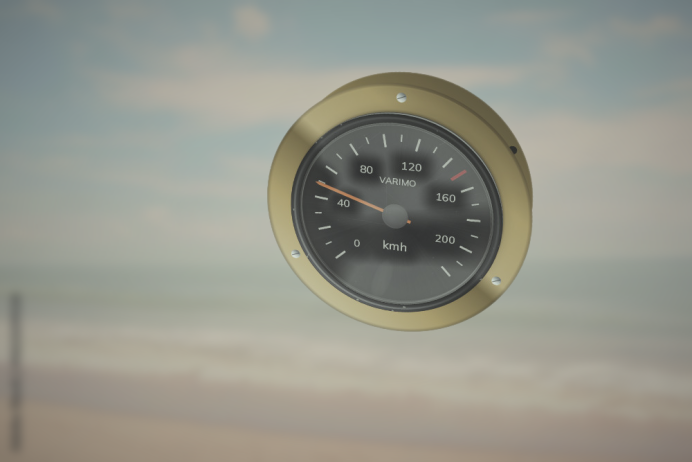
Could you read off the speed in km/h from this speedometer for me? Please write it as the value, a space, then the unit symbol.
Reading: 50 km/h
